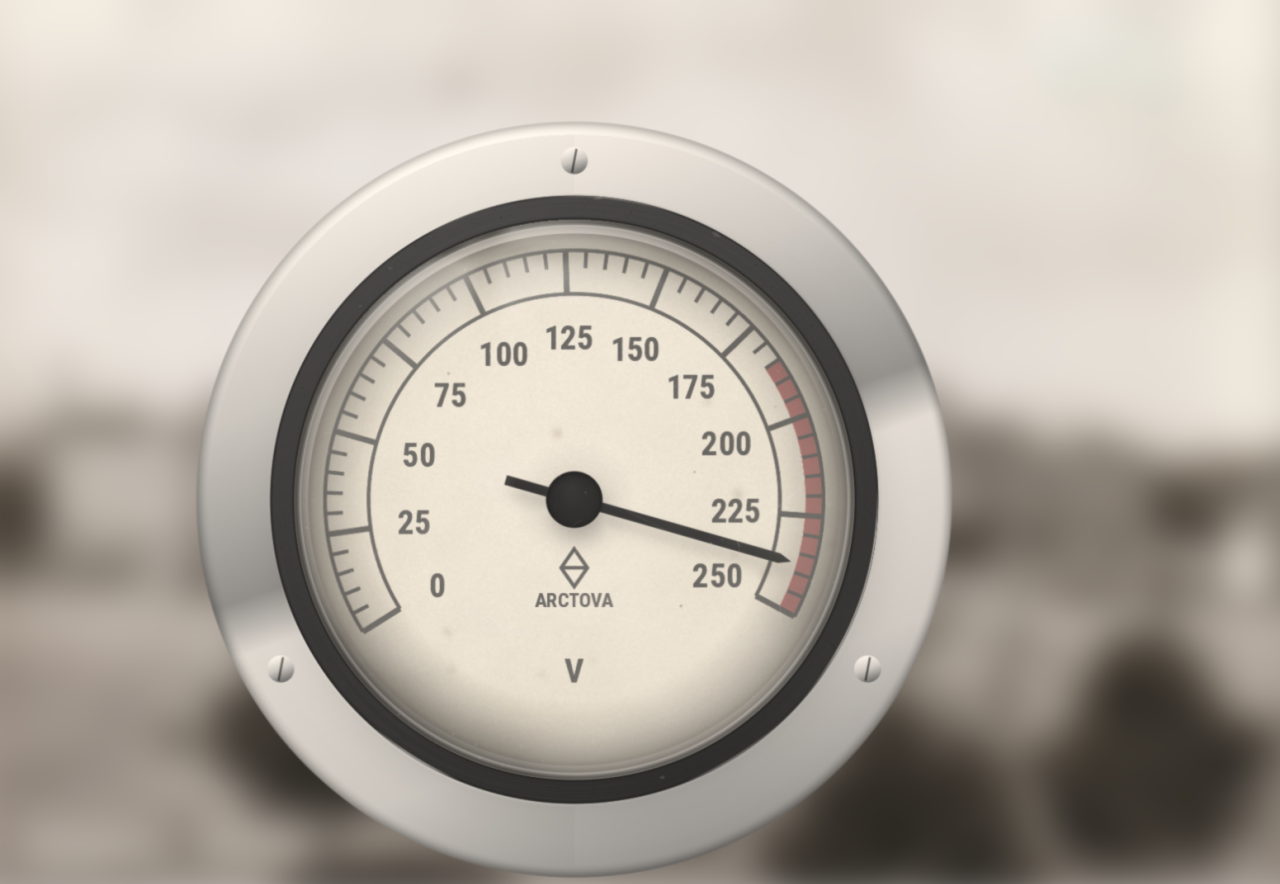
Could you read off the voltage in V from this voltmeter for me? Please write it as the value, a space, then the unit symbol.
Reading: 237.5 V
